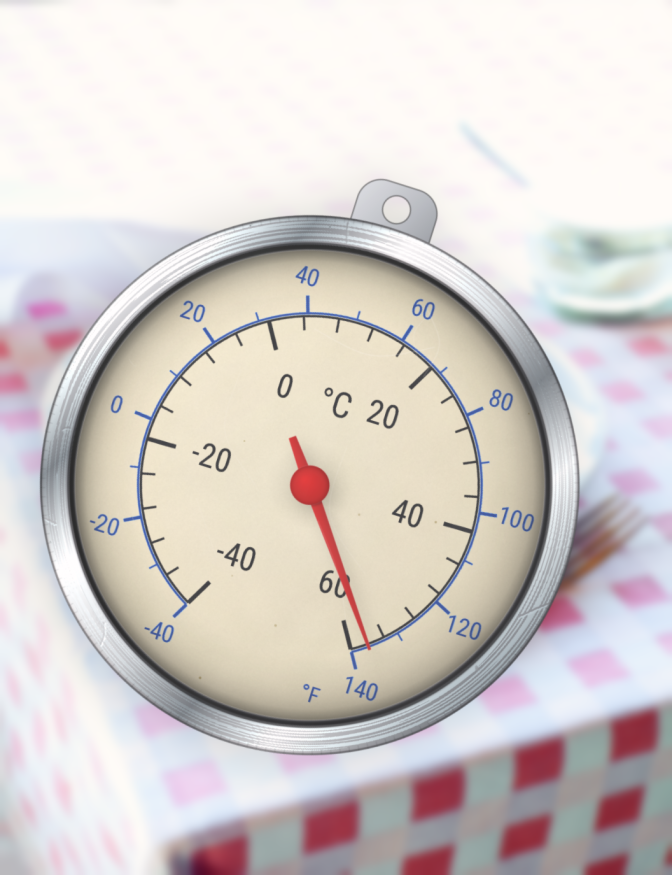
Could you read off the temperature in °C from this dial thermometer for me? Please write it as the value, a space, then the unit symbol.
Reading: 58 °C
